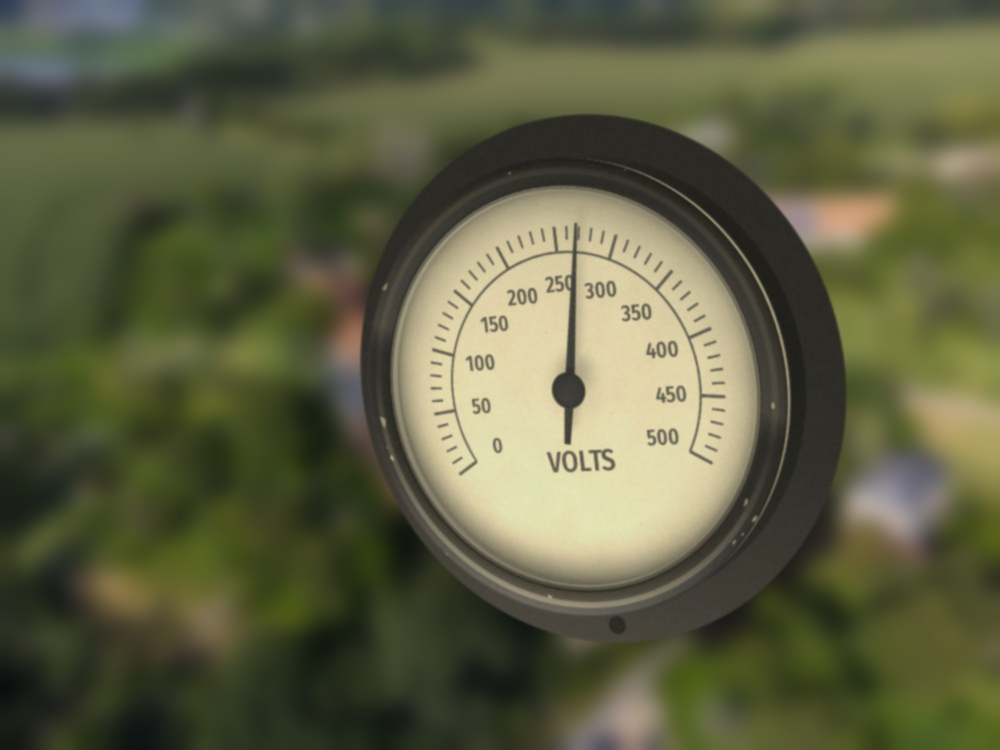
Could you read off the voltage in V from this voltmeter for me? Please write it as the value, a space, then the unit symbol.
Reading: 270 V
